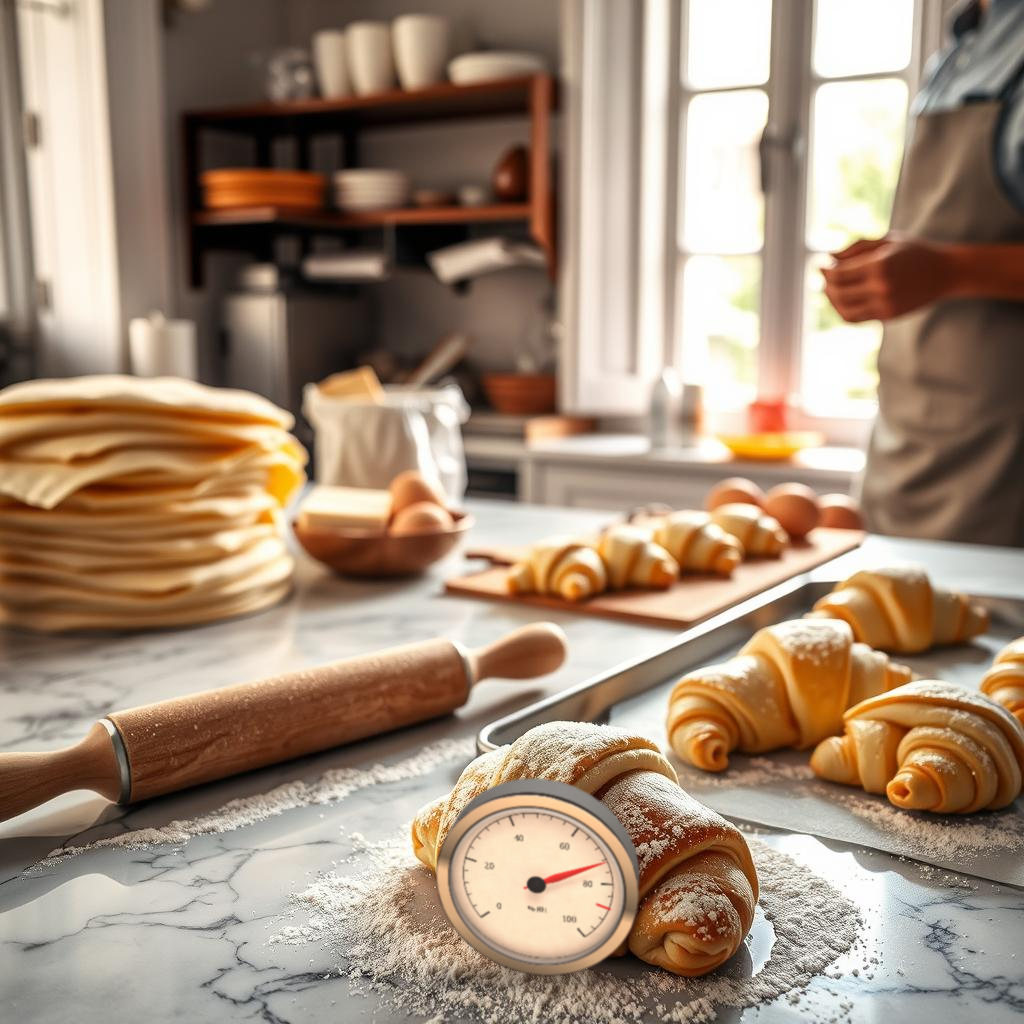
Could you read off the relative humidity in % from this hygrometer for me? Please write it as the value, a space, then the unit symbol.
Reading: 72 %
